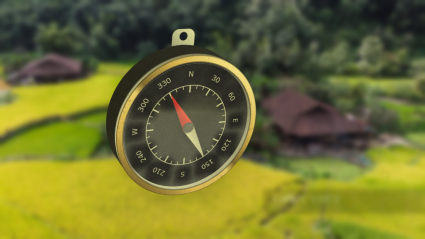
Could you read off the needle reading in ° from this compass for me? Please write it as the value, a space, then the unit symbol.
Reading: 330 °
